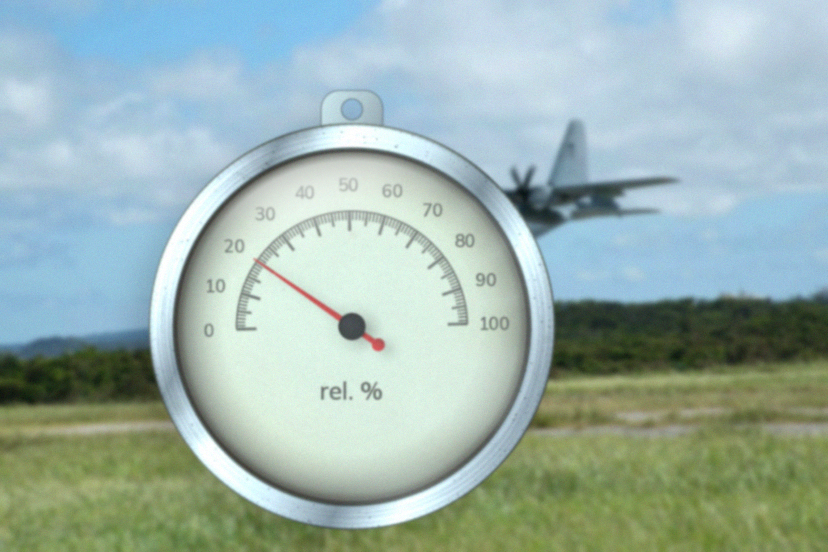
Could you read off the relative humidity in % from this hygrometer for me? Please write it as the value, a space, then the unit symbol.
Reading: 20 %
